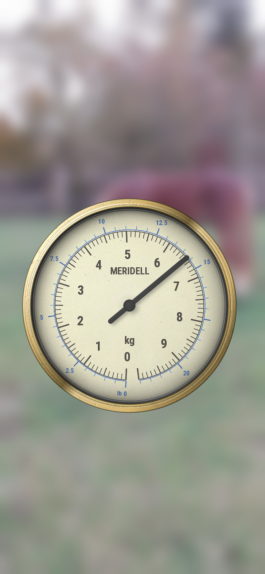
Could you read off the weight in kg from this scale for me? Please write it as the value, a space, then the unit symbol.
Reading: 6.5 kg
